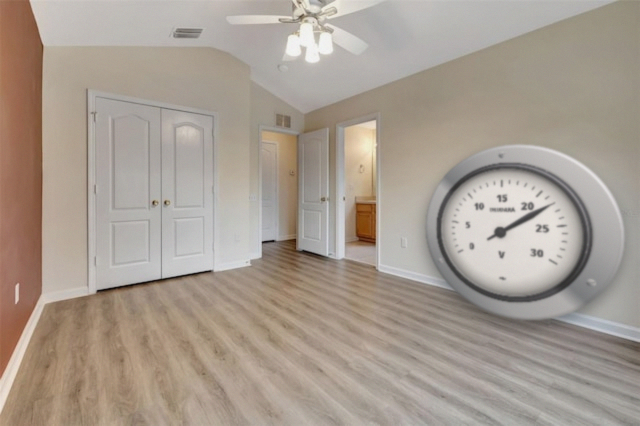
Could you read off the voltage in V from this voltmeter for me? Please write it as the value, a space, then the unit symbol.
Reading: 22 V
